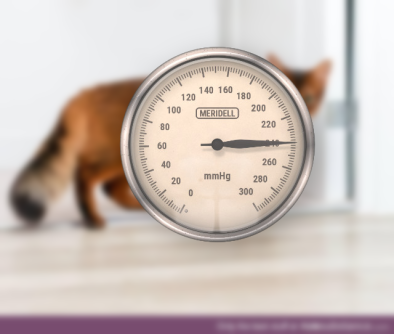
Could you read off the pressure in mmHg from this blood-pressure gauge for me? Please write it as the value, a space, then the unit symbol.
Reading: 240 mmHg
